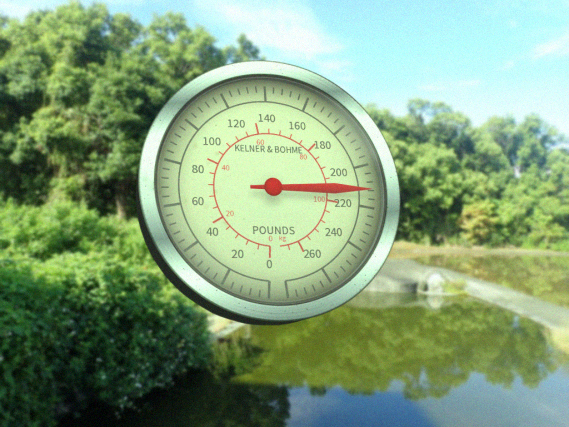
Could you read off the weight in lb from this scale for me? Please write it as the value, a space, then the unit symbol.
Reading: 212 lb
